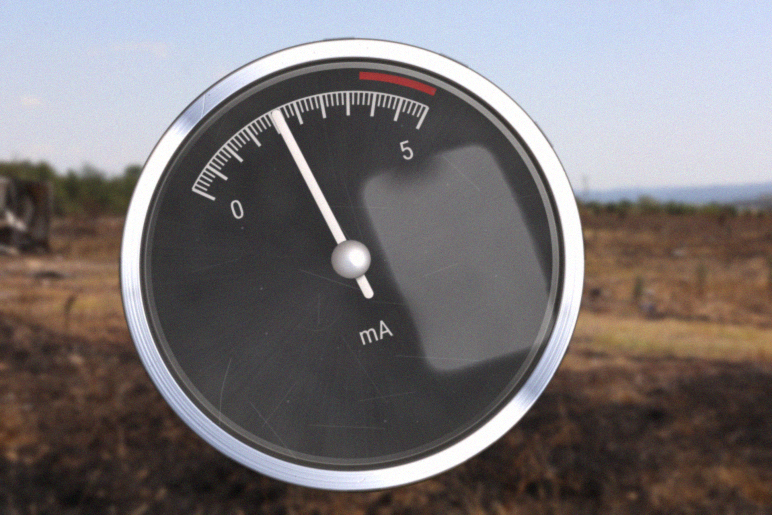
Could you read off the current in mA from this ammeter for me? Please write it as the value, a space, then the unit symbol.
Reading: 2.1 mA
